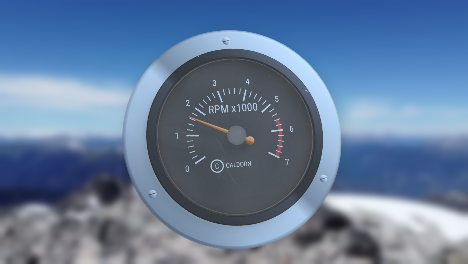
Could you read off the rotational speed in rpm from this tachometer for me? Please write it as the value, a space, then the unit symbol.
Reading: 1600 rpm
